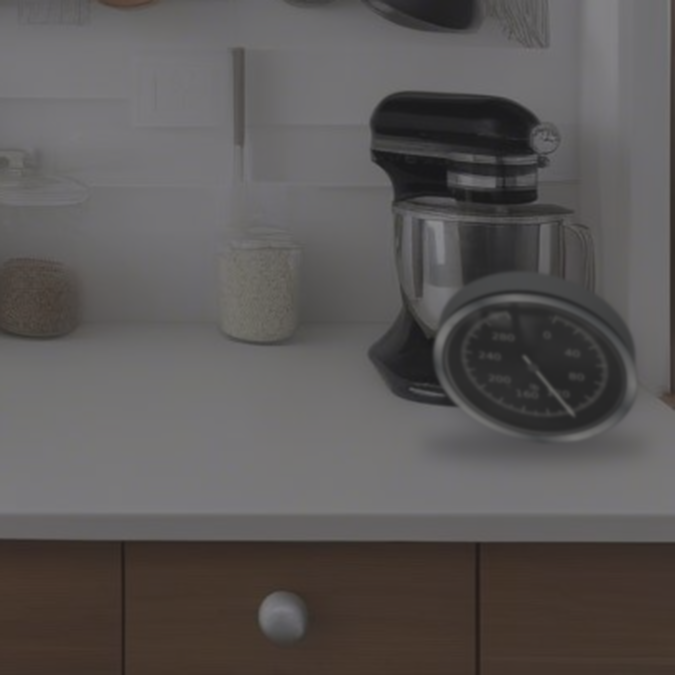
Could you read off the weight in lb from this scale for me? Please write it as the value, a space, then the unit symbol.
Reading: 120 lb
